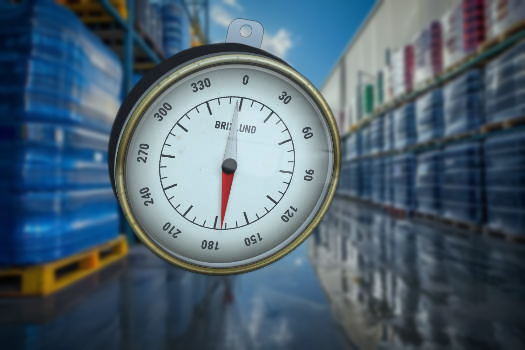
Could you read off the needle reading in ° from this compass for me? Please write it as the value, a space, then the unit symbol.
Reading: 175 °
